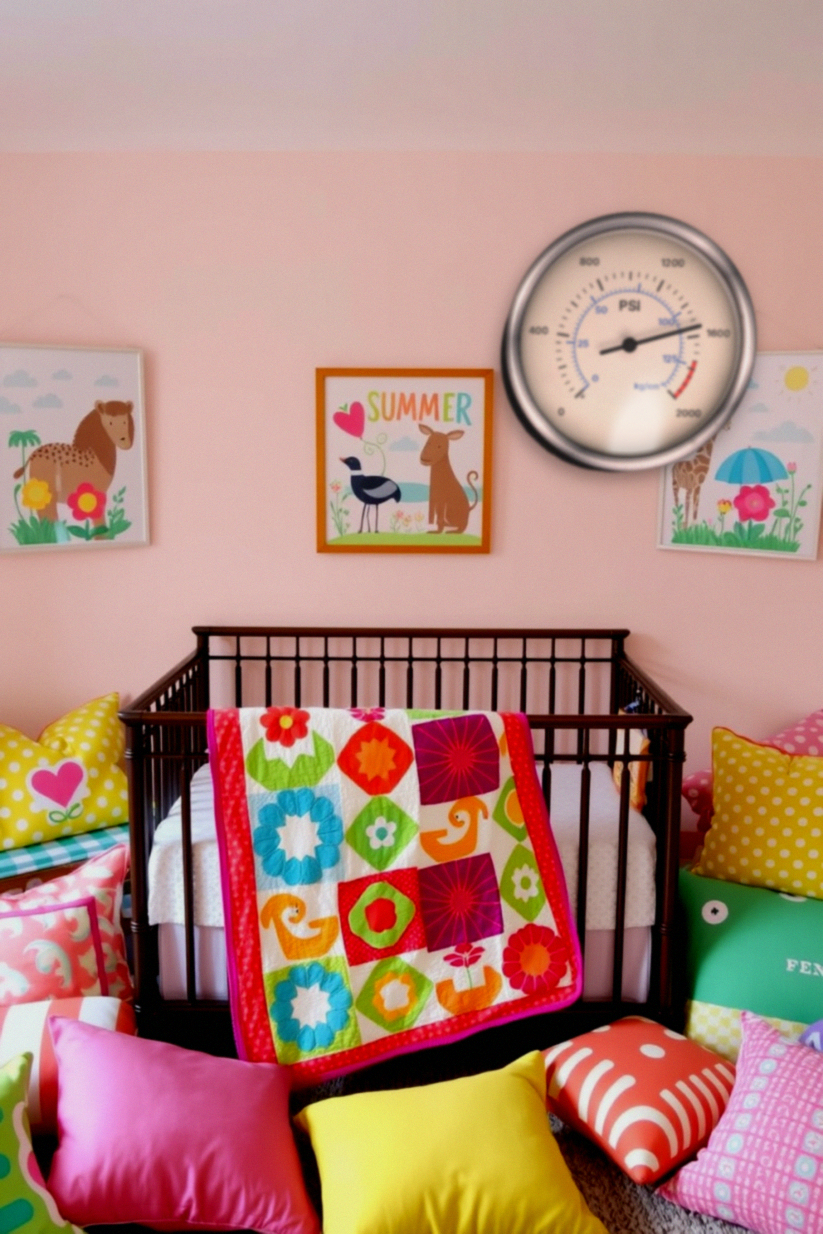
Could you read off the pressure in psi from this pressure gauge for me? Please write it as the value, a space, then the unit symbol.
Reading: 1550 psi
